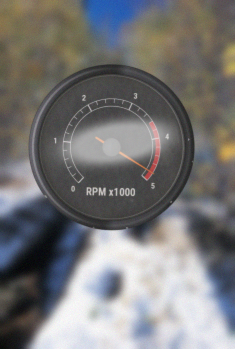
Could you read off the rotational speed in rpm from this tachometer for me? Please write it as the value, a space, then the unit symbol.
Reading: 4800 rpm
